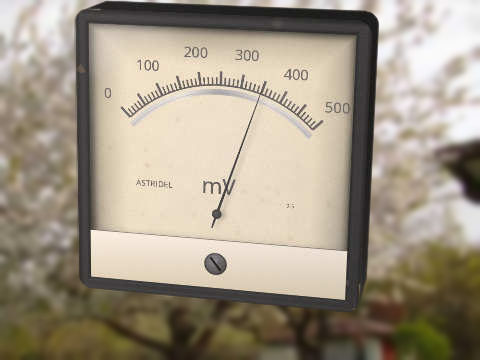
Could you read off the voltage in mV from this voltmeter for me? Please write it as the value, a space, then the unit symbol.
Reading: 350 mV
